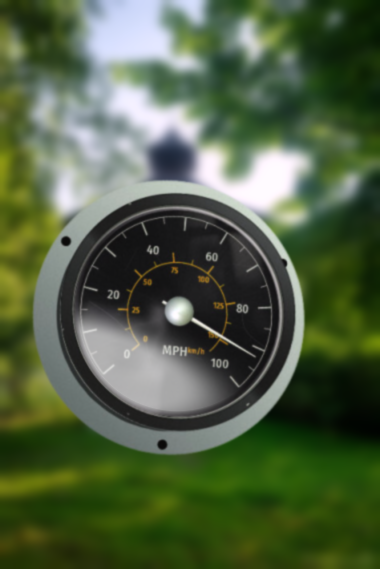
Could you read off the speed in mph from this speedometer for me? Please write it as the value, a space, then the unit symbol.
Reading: 92.5 mph
